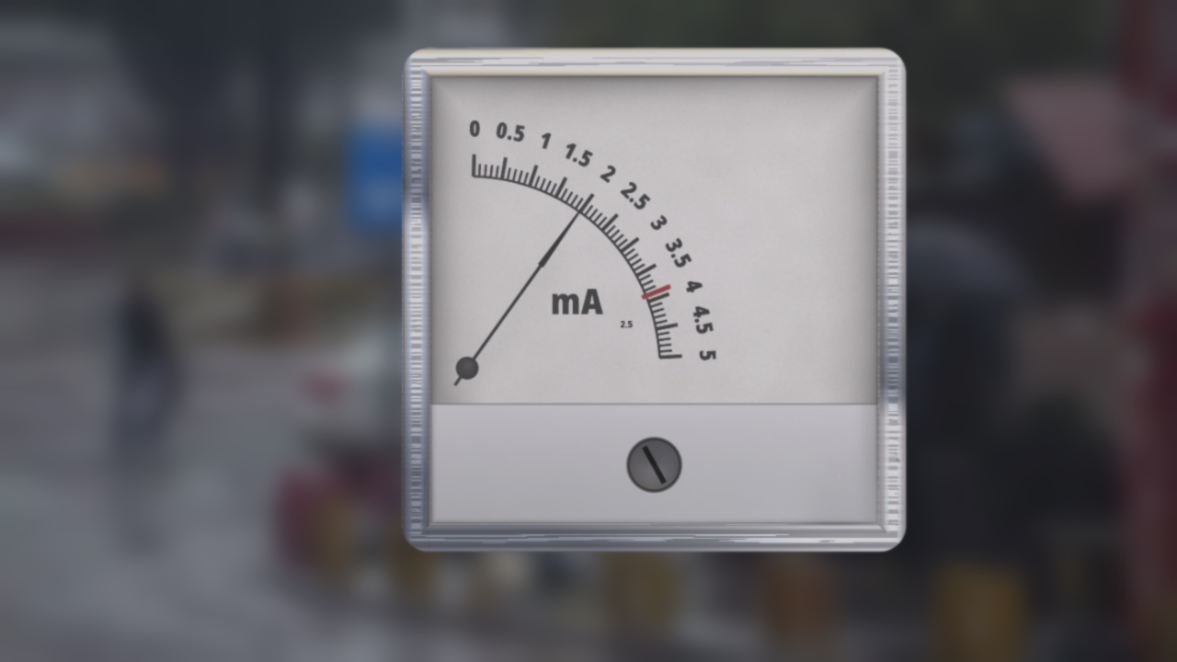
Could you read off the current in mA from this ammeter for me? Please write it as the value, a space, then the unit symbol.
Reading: 2 mA
